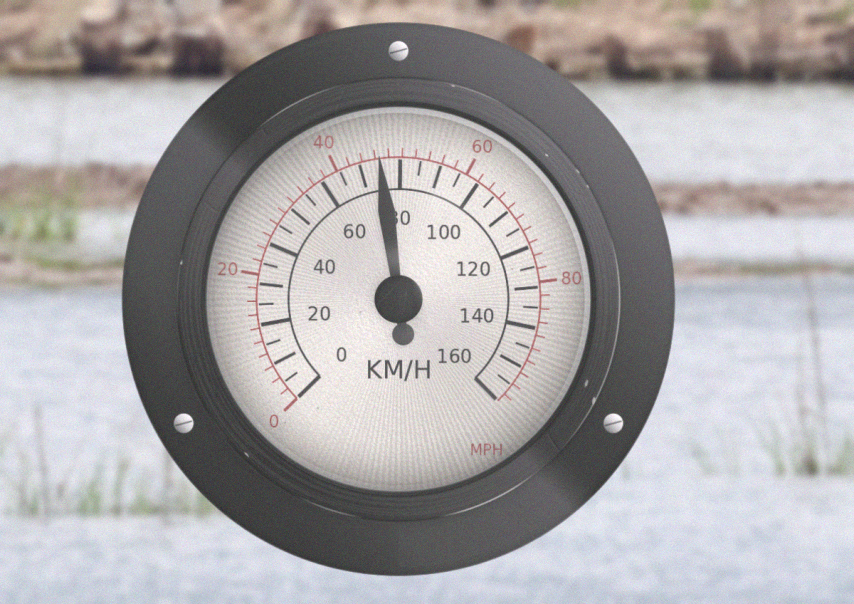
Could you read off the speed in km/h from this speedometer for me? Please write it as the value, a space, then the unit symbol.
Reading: 75 km/h
